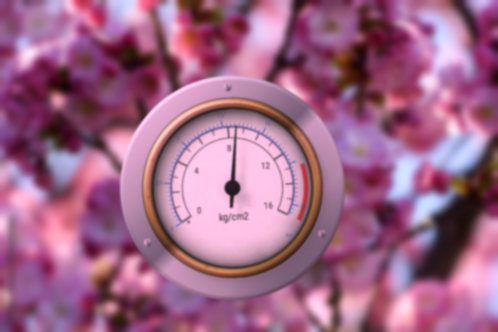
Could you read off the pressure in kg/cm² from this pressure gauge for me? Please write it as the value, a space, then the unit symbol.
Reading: 8.5 kg/cm²
